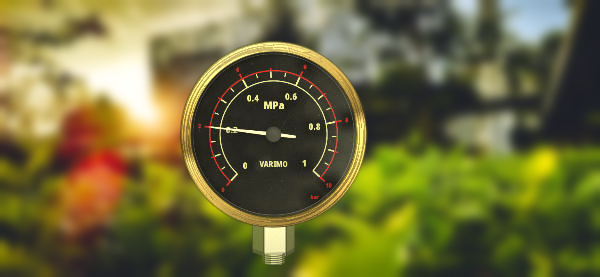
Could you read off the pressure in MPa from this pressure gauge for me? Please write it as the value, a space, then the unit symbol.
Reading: 0.2 MPa
